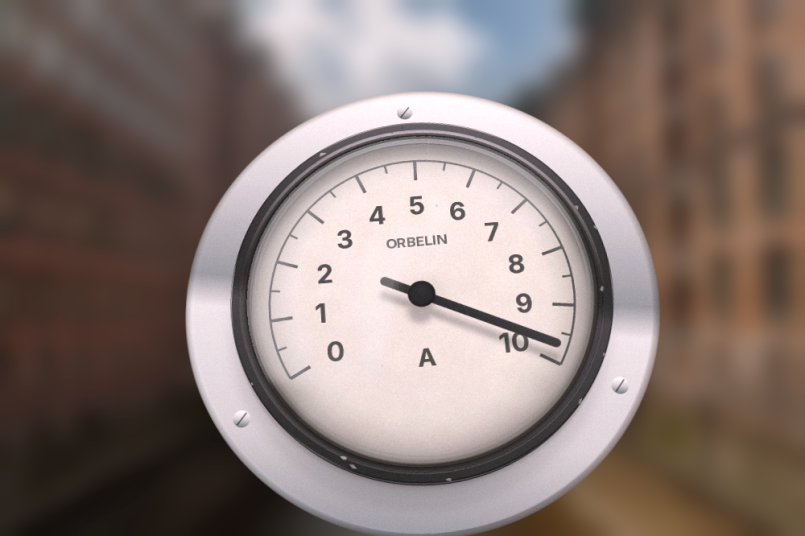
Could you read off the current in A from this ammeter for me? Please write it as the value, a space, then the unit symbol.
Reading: 9.75 A
